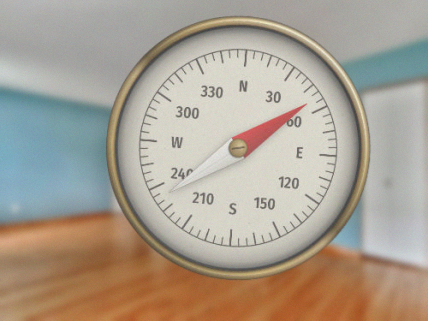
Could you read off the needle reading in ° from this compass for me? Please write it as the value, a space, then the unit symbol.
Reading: 52.5 °
